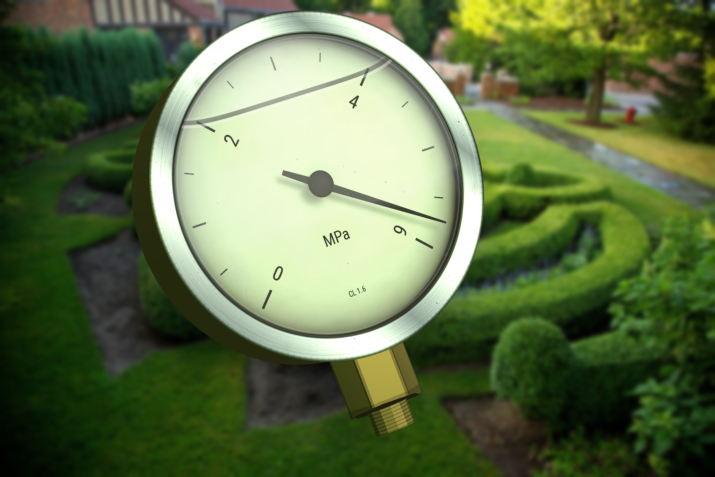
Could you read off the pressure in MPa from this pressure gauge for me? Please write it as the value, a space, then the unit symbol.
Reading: 5.75 MPa
